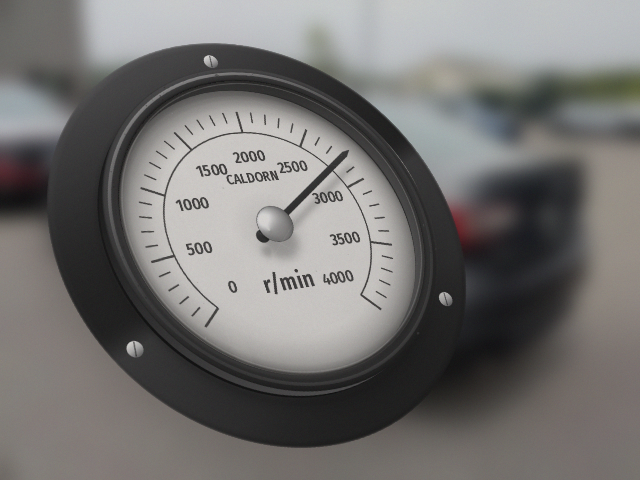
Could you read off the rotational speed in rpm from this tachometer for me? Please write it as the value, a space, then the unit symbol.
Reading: 2800 rpm
